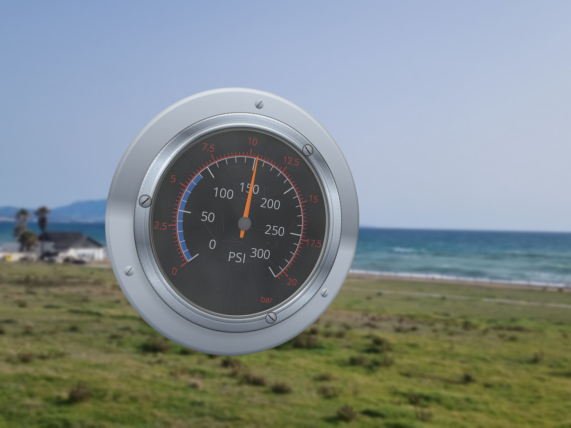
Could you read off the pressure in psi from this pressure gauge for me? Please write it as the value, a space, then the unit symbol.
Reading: 150 psi
